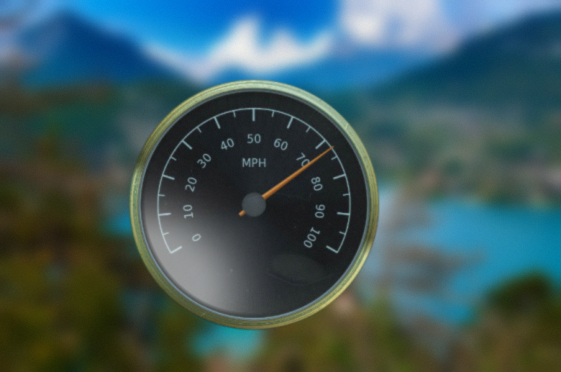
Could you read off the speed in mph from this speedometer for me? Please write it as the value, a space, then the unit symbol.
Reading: 72.5 mph
